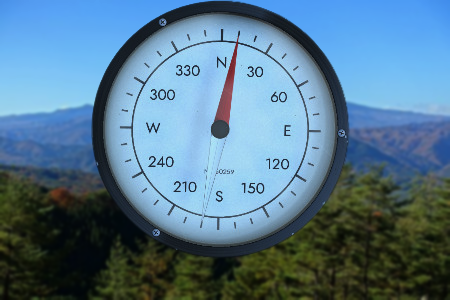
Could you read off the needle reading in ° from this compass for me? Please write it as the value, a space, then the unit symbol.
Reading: 10 °
